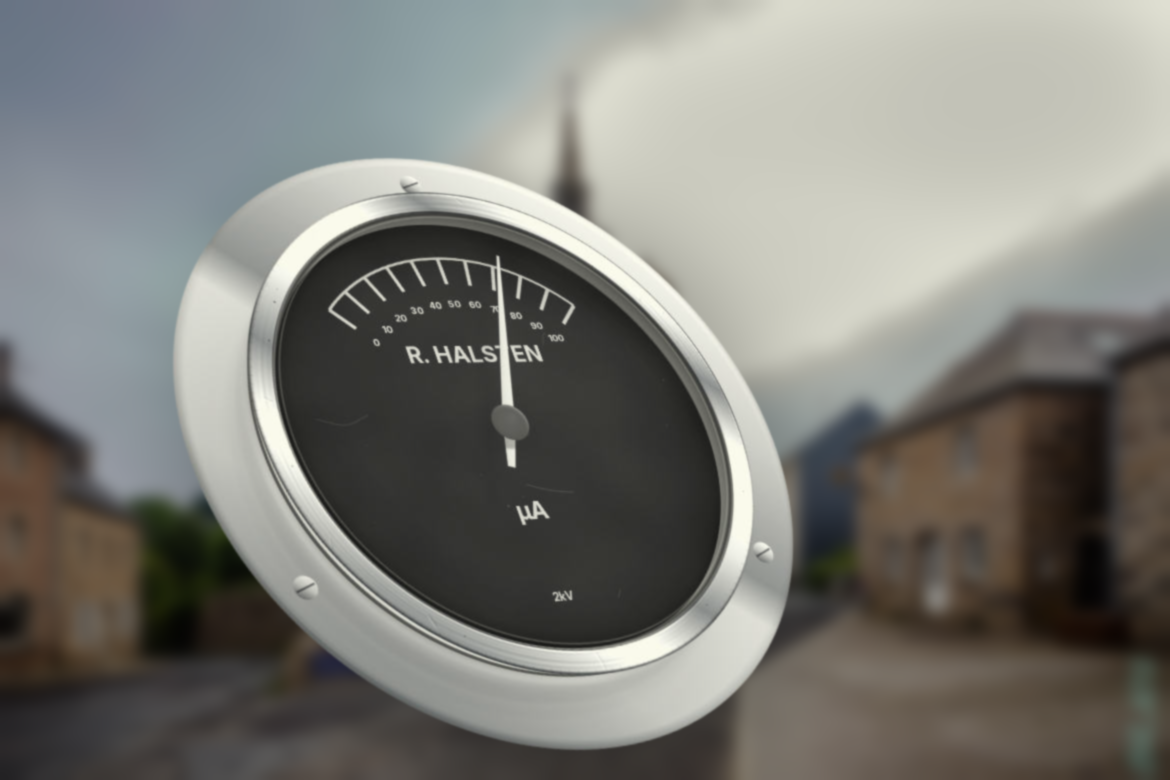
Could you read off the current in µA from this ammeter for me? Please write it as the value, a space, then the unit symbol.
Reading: 70 µA
